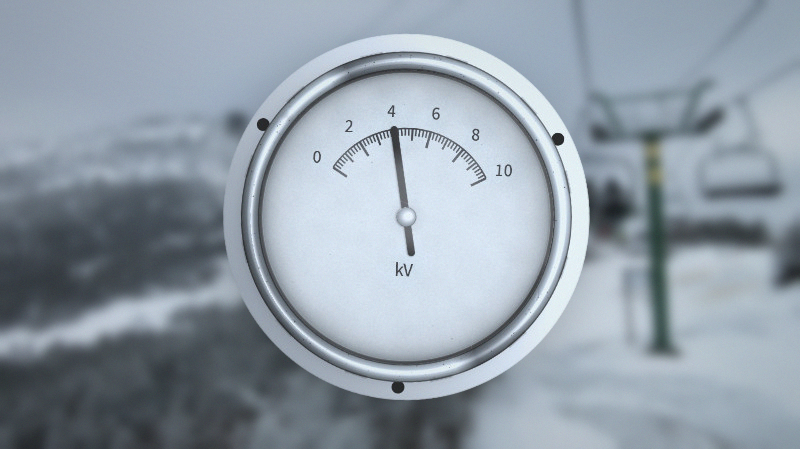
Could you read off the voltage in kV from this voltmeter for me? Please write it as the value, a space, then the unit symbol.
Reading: 4 kV
